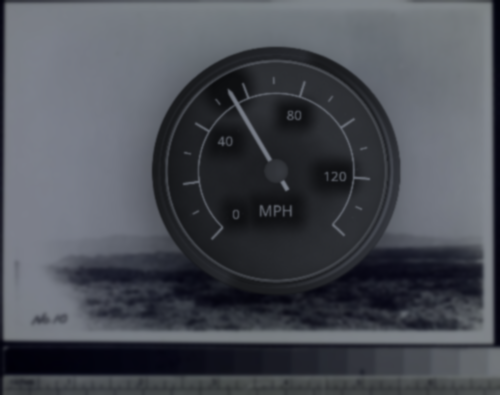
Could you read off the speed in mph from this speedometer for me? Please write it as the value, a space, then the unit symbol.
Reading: 55 mph
